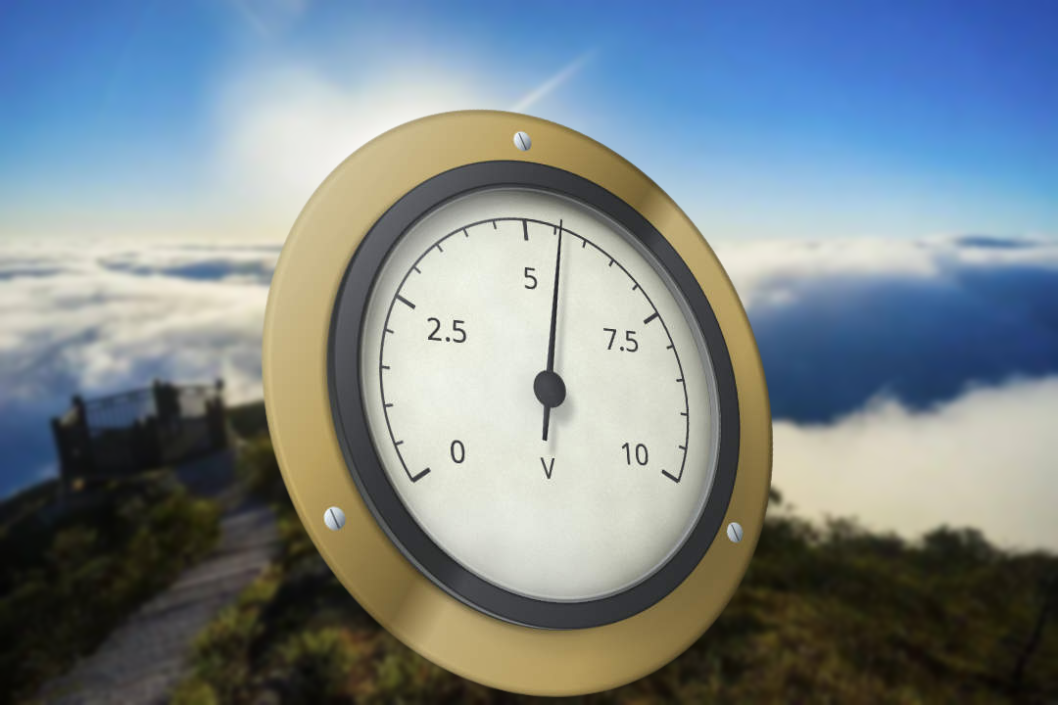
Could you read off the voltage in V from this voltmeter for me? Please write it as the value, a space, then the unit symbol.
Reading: 5.5 V
